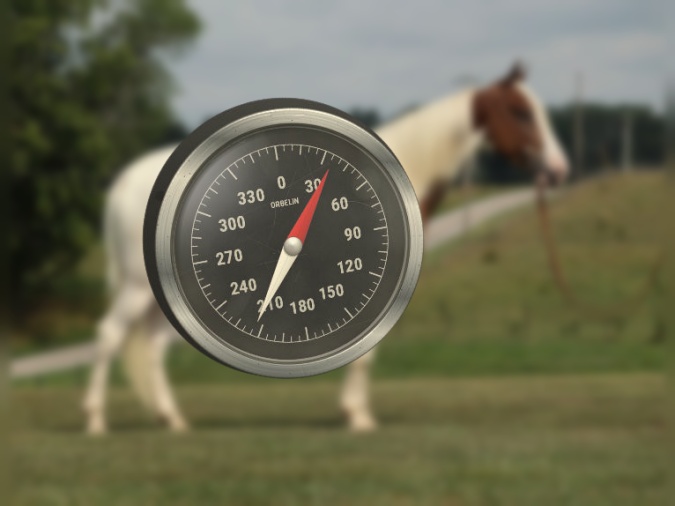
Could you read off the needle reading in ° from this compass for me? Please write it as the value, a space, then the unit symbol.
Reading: 35 °
